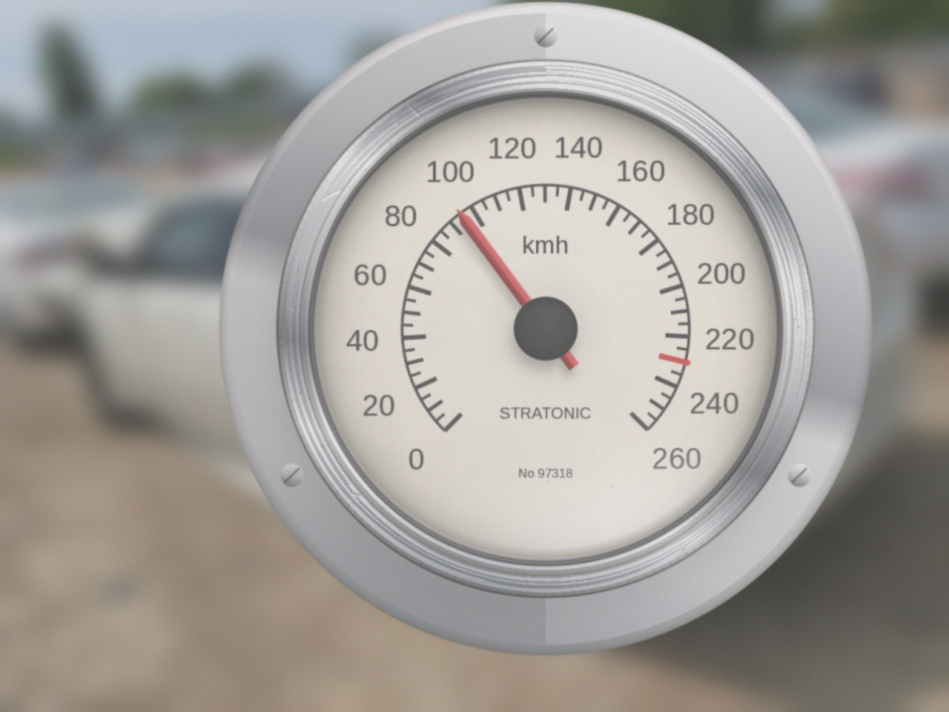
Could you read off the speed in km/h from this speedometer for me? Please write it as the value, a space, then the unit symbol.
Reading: 95 km/h
